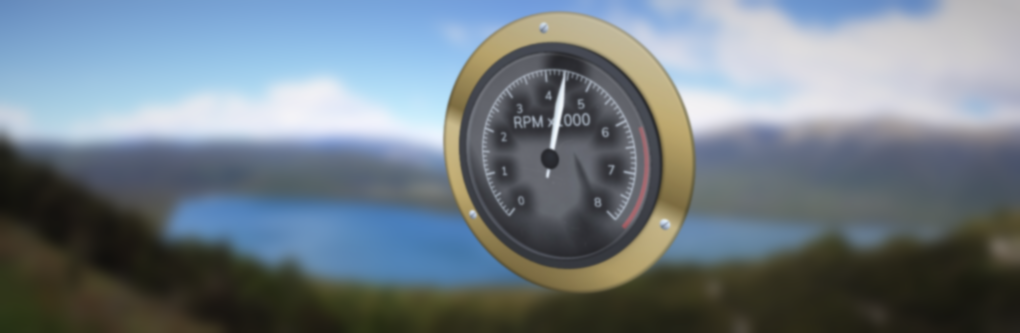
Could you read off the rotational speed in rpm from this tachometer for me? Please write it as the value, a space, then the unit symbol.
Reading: 4500 rpm
